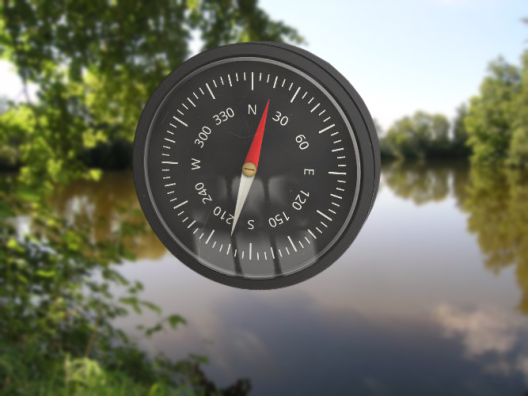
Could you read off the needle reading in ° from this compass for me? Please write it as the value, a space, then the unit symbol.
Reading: 15 °
